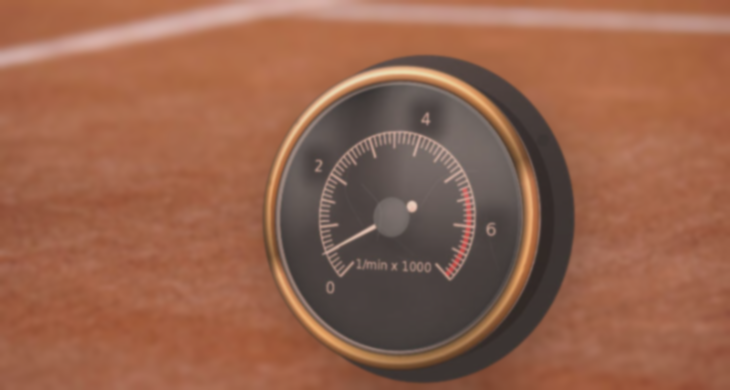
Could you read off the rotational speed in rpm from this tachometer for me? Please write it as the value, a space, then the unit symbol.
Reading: 500 rpm
